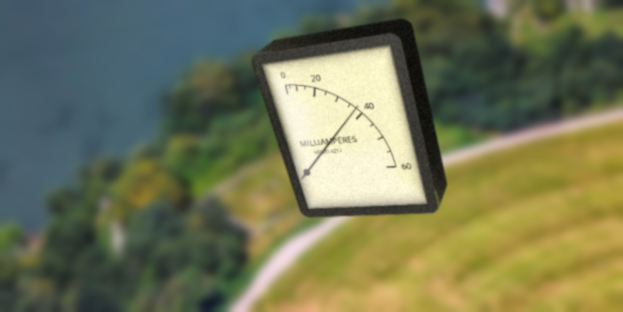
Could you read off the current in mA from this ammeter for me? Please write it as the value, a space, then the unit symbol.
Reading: 37.5 mA
